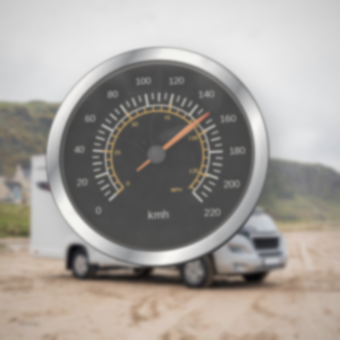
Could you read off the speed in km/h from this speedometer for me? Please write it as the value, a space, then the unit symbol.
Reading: 150 km/h
